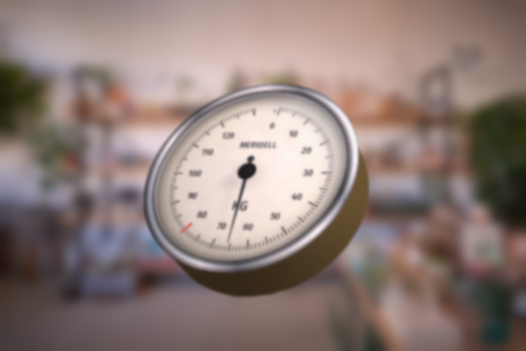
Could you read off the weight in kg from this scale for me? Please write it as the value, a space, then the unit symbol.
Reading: 65 kg
